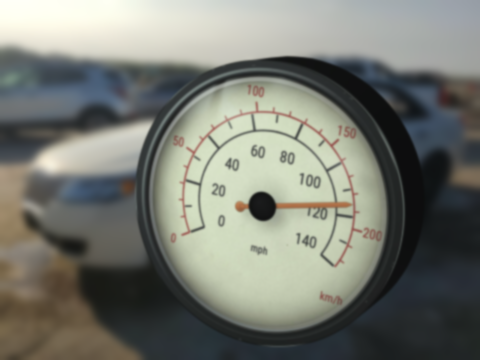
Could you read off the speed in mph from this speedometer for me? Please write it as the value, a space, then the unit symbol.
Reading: 115 mph
